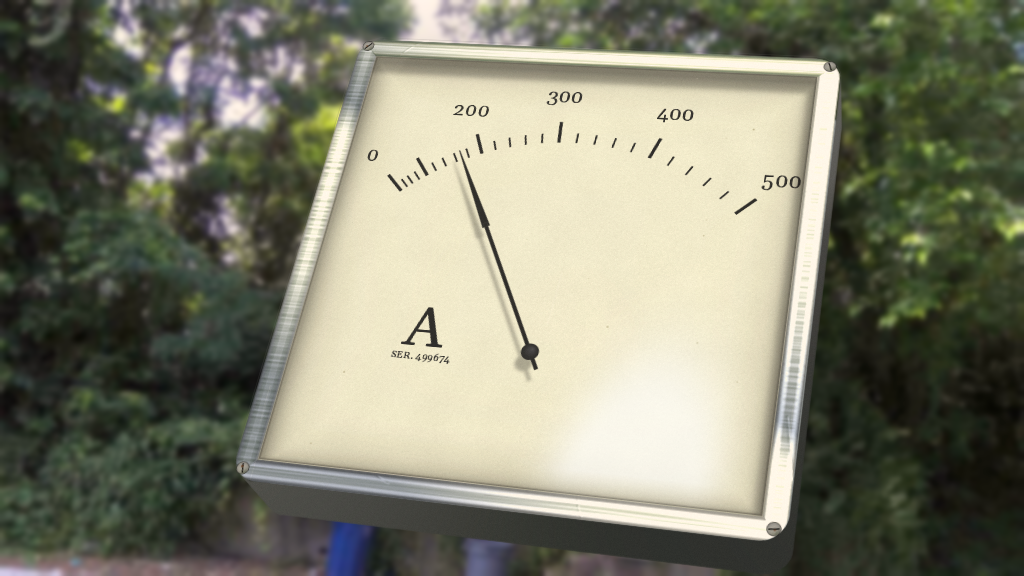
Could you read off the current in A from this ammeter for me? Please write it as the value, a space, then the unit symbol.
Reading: 170 A
